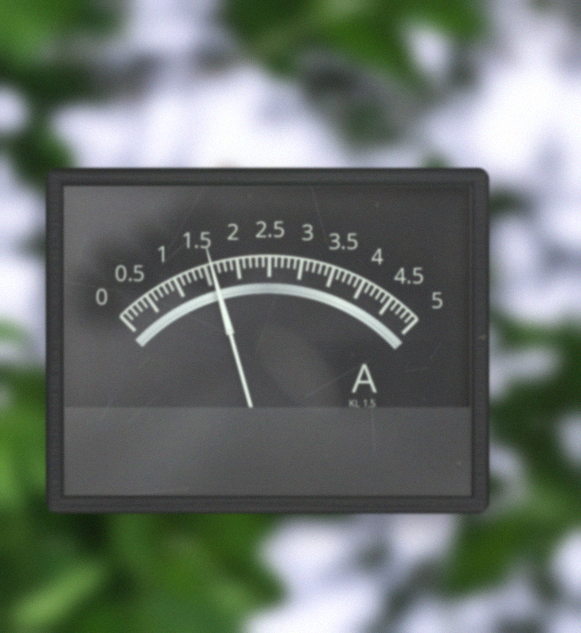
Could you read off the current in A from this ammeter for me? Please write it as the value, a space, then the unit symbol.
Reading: 1.6 A
